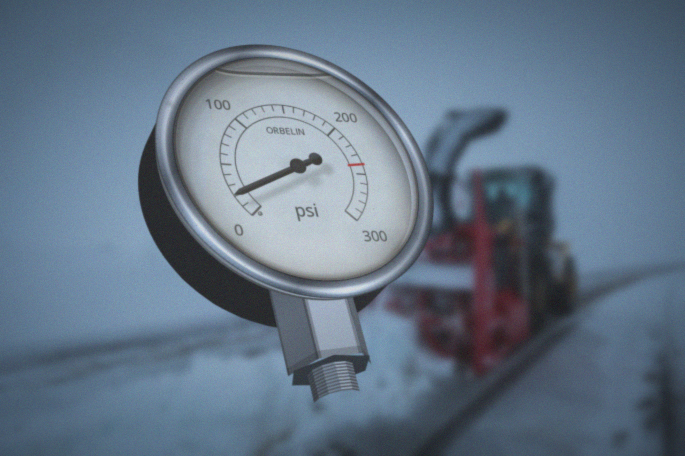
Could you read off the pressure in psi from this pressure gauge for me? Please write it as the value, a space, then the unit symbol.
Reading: 20 psi
